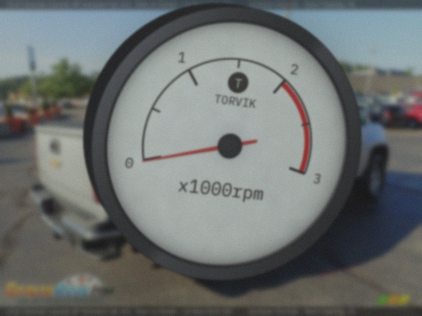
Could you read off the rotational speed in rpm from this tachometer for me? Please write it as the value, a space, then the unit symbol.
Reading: 0 rpm
